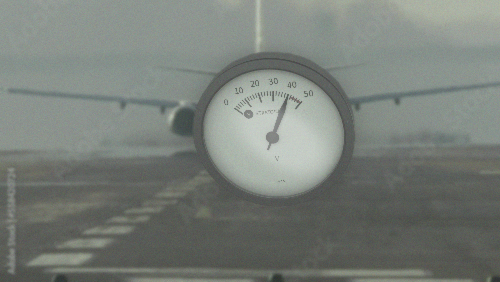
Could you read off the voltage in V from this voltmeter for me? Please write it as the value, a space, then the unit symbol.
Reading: 40 V
